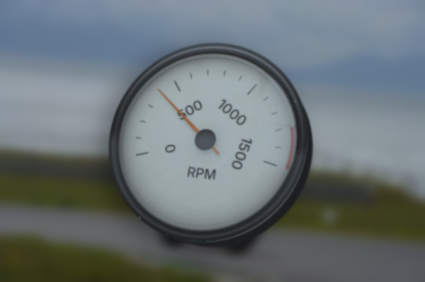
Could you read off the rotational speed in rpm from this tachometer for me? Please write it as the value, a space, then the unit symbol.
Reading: 400 rpm
